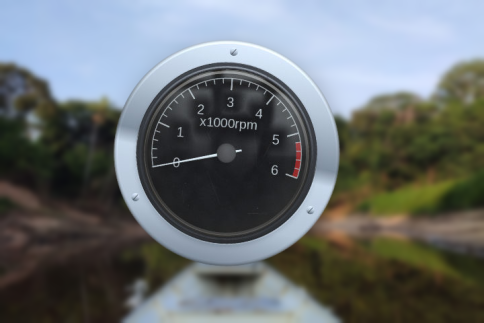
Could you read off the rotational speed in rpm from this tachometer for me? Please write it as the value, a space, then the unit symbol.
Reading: 0 rpm
